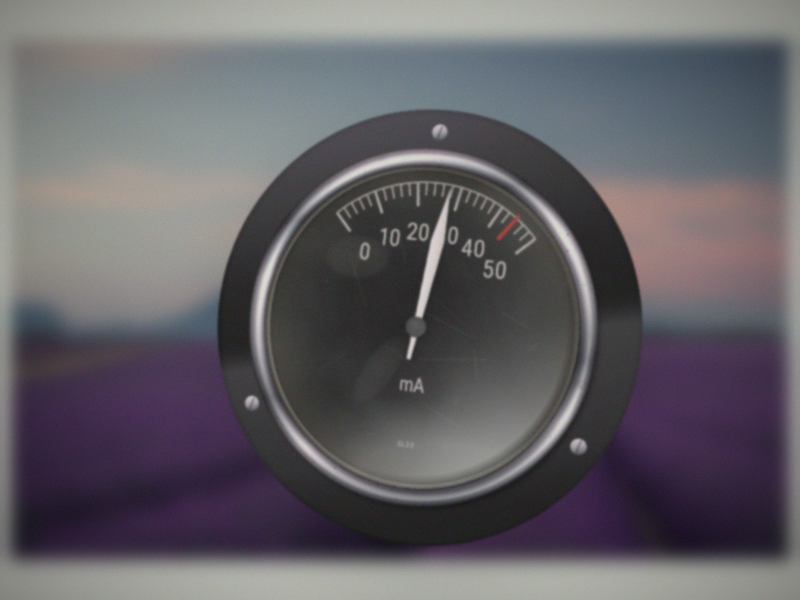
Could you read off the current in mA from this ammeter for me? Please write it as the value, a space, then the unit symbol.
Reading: 28 mA
